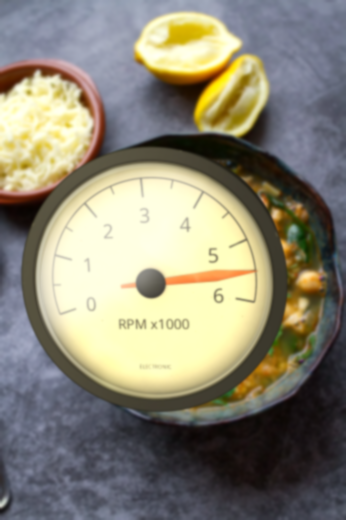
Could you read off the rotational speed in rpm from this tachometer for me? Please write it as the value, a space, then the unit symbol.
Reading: 5500 rpm
